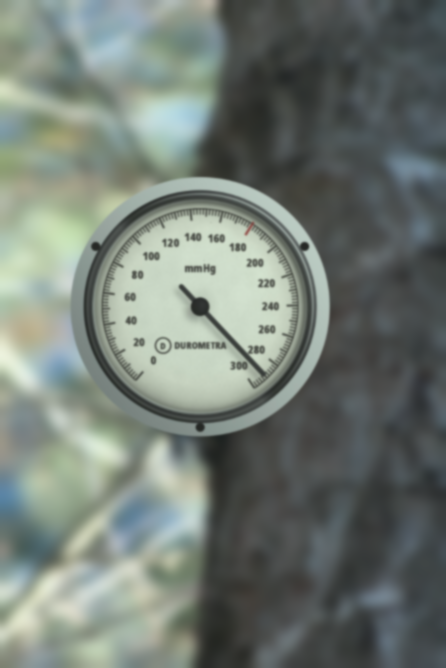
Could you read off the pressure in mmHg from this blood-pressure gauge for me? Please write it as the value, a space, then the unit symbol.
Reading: 290 mmHg
